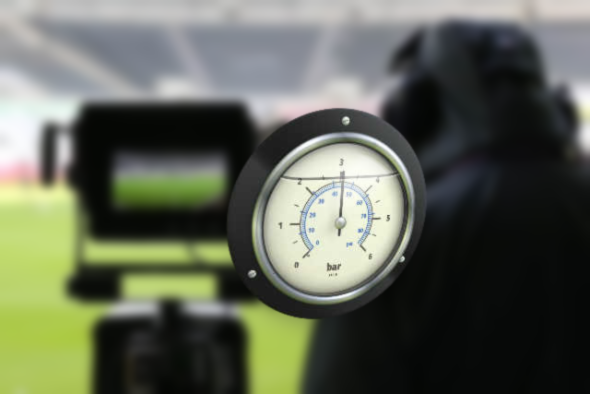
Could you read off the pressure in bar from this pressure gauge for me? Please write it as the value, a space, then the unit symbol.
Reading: 3 bar
